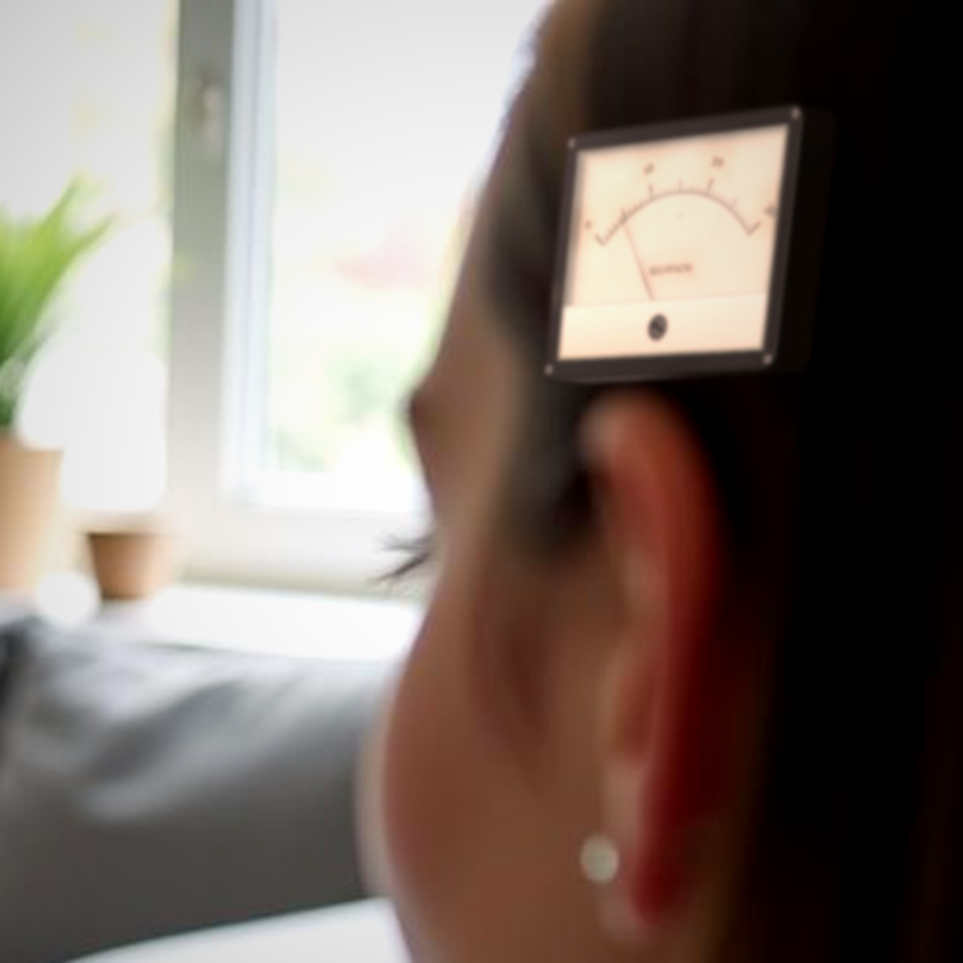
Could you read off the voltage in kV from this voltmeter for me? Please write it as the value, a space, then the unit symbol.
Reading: 5 kV
